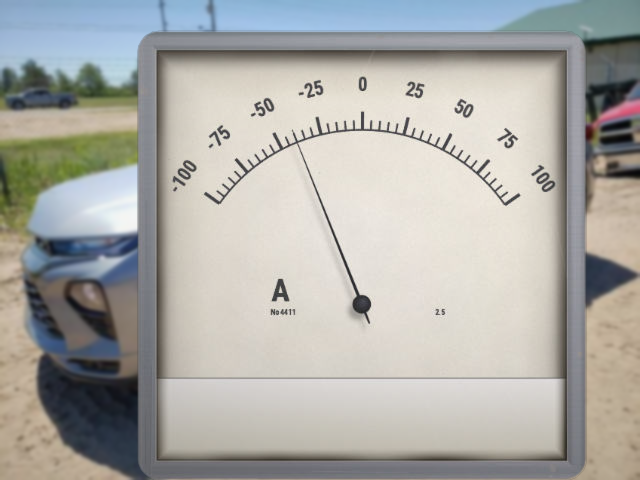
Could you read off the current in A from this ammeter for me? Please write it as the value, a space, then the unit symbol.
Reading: -40 A
